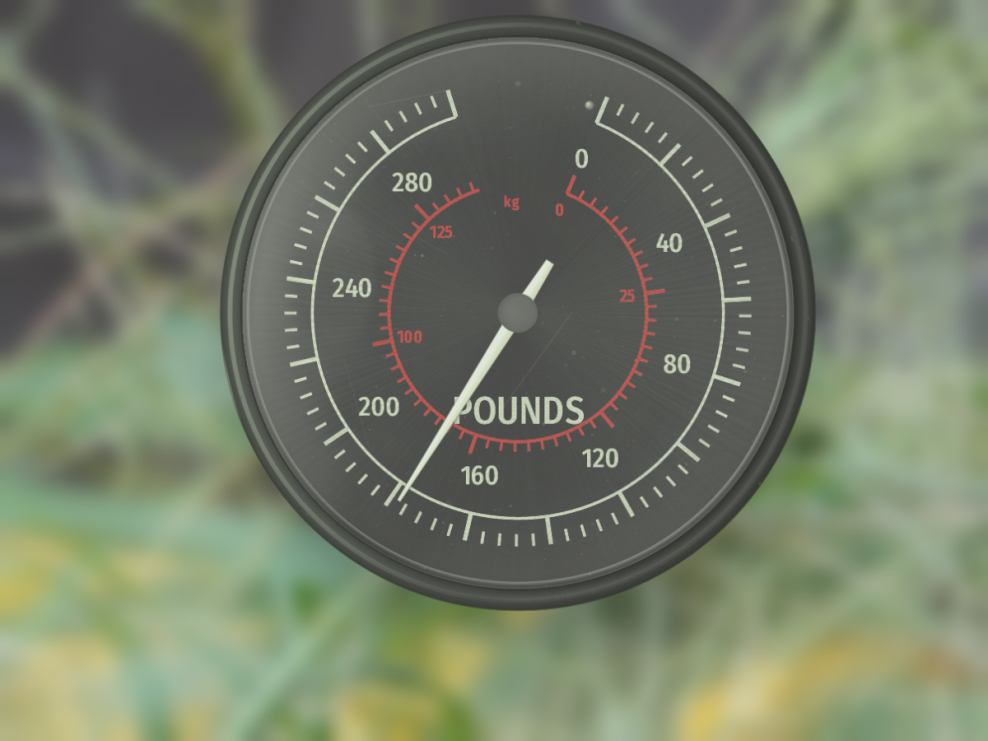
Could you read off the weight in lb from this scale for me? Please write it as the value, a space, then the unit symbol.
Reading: 178 lb
